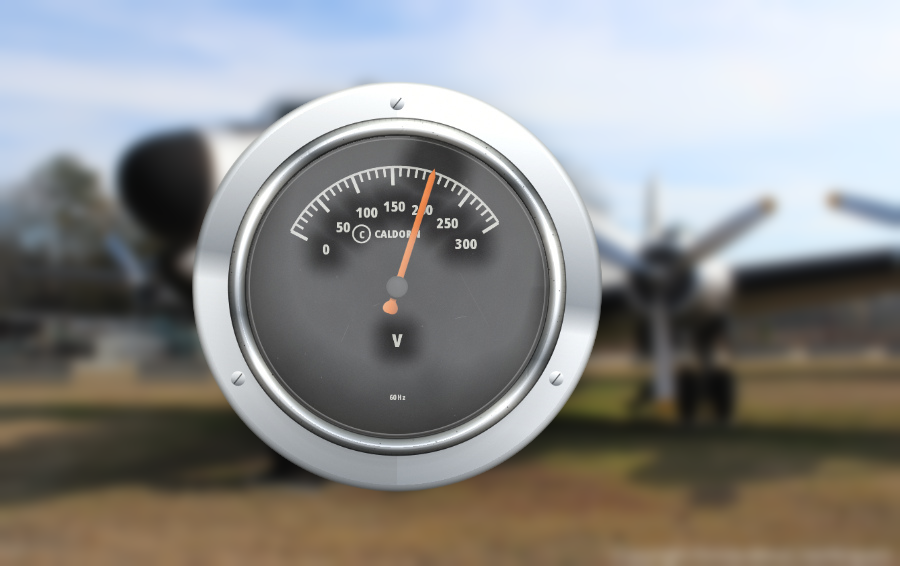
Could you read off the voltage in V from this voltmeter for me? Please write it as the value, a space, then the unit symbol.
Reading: 200 V
